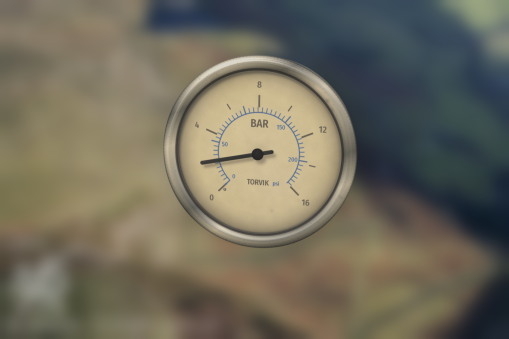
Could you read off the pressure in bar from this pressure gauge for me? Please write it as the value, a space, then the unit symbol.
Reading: 2 bar
